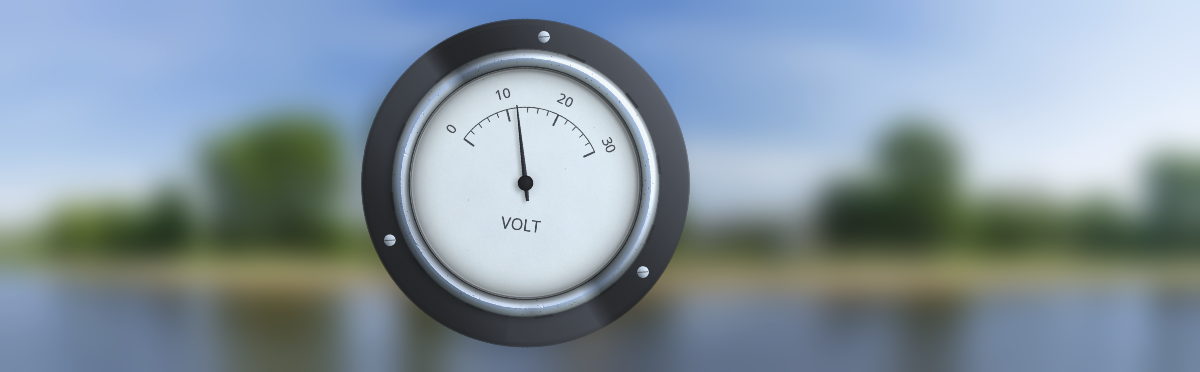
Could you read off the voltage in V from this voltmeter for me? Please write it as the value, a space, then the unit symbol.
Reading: 12 V
